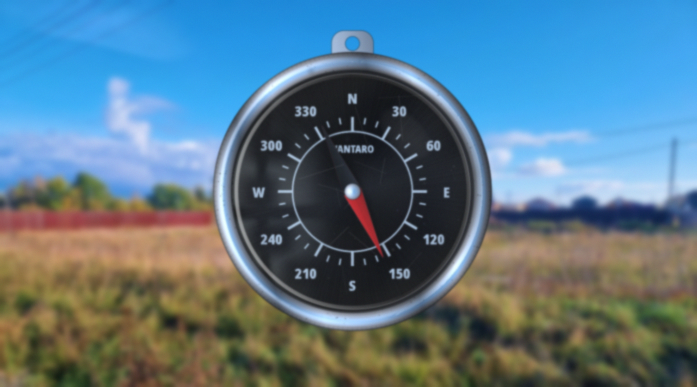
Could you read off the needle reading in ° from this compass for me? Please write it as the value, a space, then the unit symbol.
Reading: 155 °
